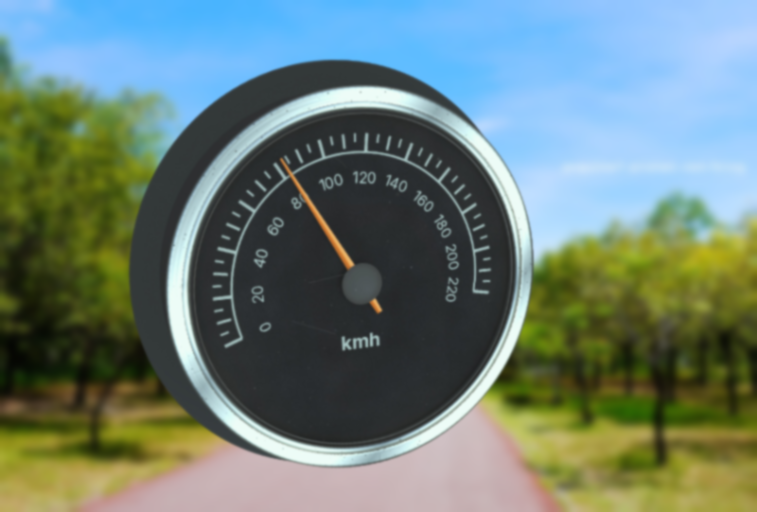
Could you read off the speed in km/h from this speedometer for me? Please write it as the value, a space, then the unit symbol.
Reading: 82.5 km/h
